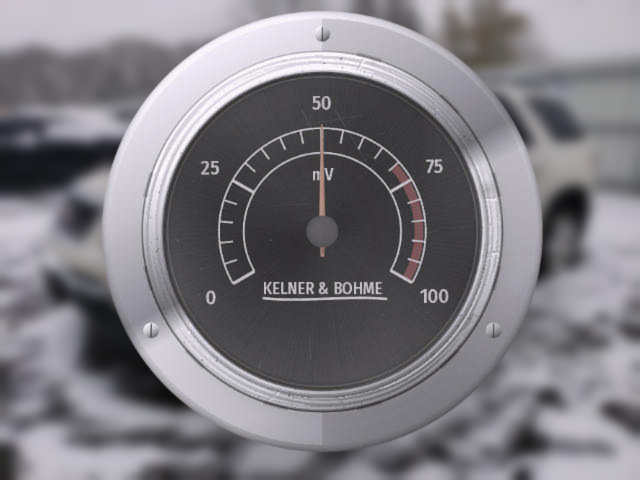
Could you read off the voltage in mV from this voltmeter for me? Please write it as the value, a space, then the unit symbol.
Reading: 50 mV
